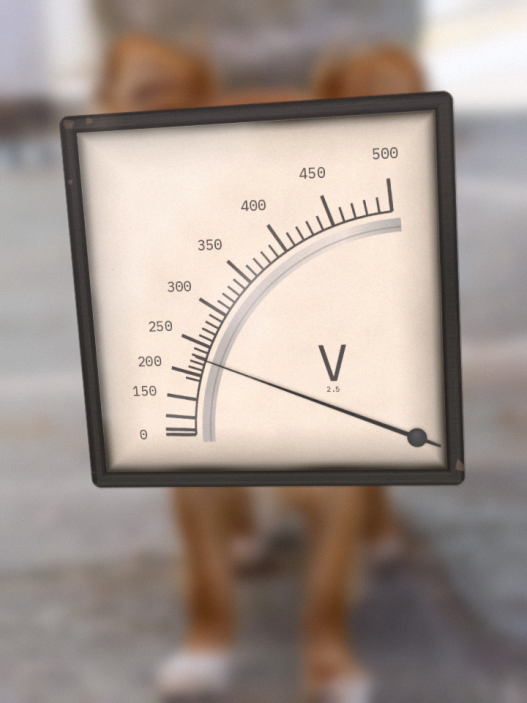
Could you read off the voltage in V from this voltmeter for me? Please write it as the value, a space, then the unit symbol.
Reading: 230 V
